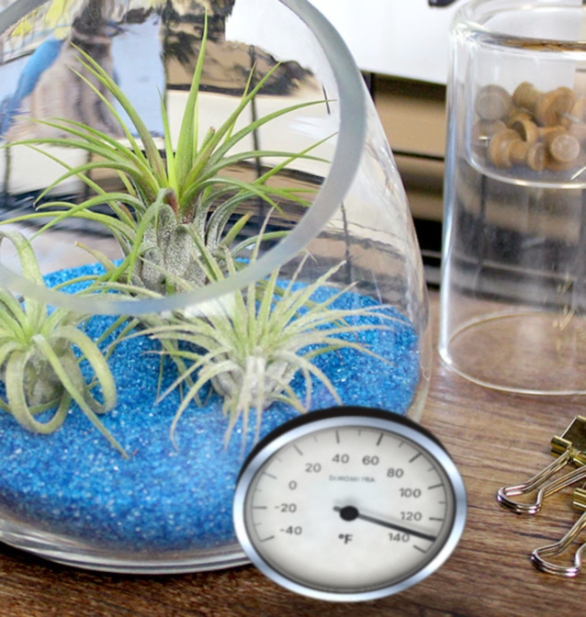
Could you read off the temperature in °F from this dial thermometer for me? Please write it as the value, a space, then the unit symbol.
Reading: 130 °F
